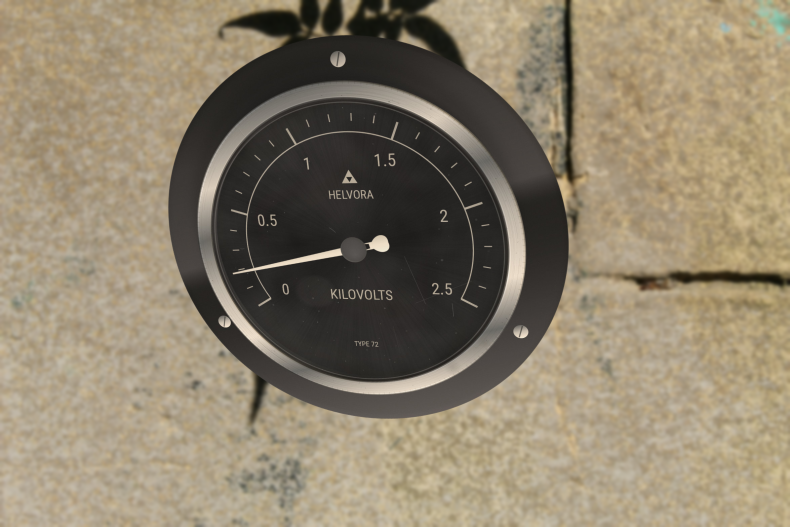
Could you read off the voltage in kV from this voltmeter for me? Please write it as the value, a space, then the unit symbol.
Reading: 0.2 kV
